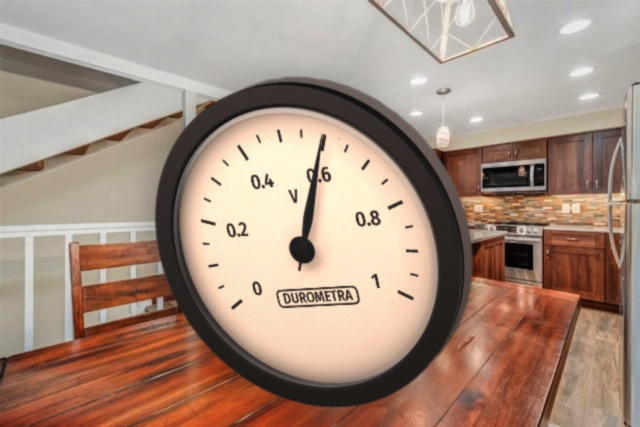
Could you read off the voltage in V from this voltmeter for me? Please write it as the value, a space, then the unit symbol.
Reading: 0.6 V
